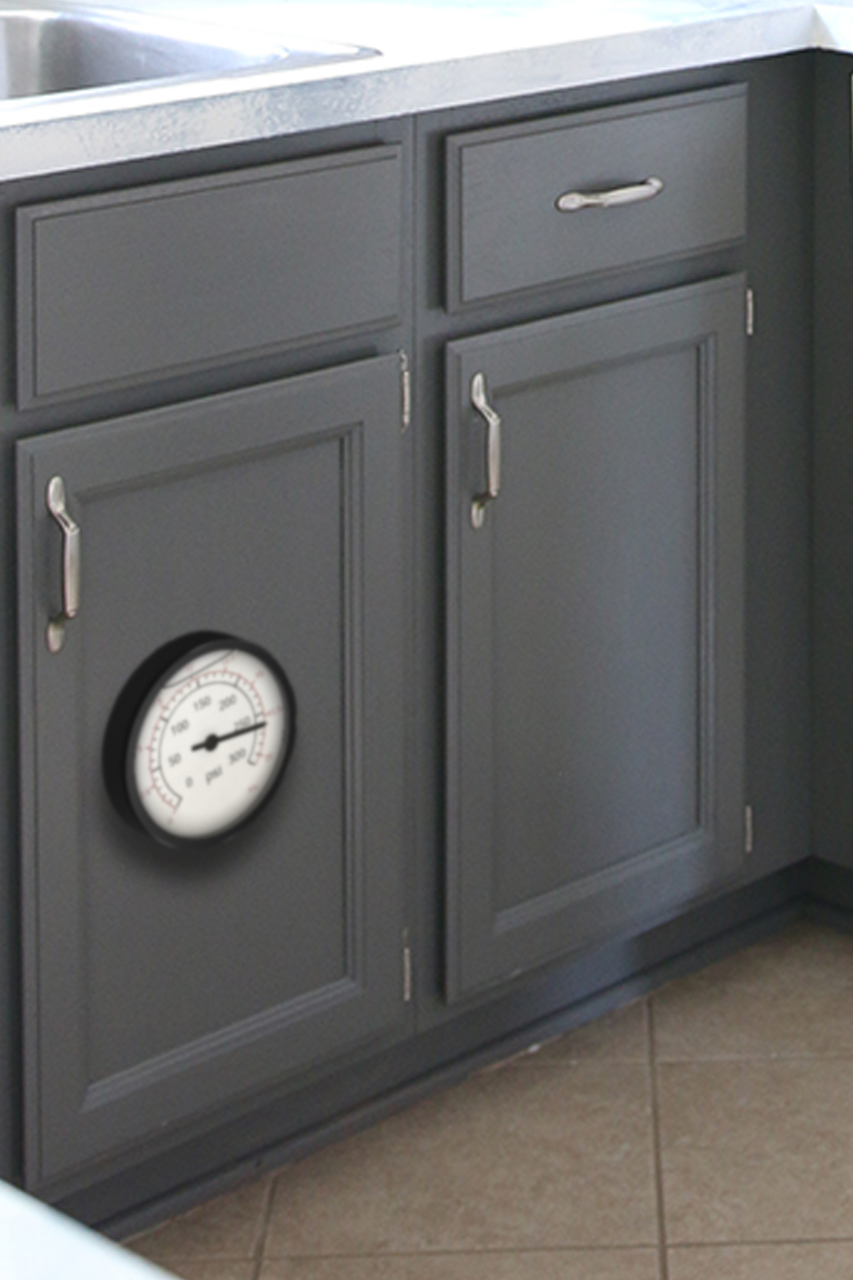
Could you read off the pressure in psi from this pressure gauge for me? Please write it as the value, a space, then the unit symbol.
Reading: 260 psi
